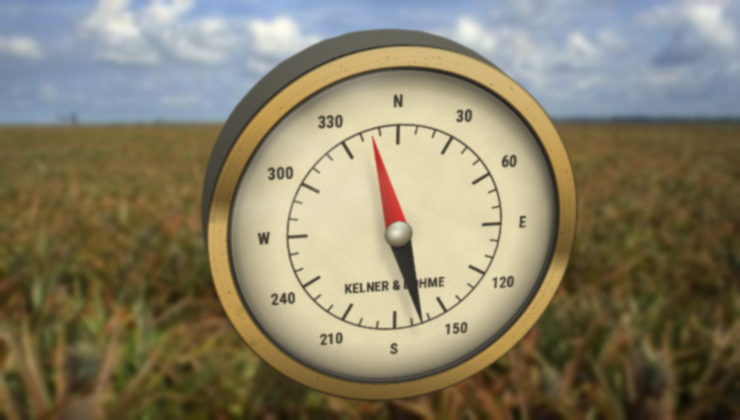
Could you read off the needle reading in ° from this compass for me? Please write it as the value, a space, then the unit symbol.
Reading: 345 °
